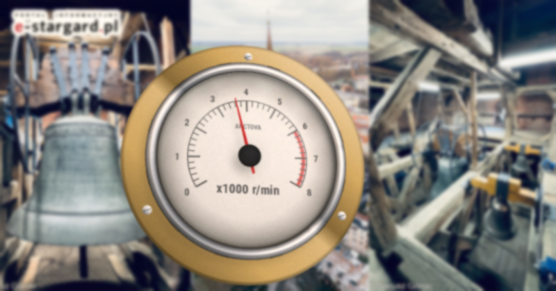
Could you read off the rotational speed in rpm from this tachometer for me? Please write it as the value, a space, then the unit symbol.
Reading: 3600 rpm
